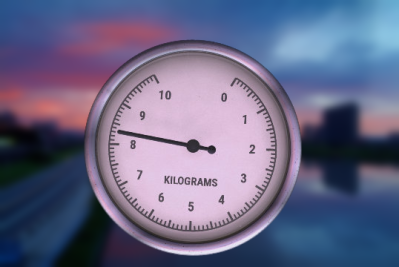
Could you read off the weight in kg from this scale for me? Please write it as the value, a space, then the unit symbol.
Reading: 8.3 kg
